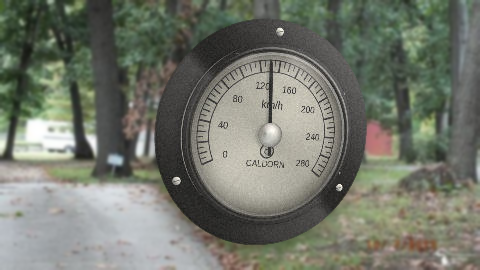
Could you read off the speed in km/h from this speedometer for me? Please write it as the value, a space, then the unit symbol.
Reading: 130 km/h
